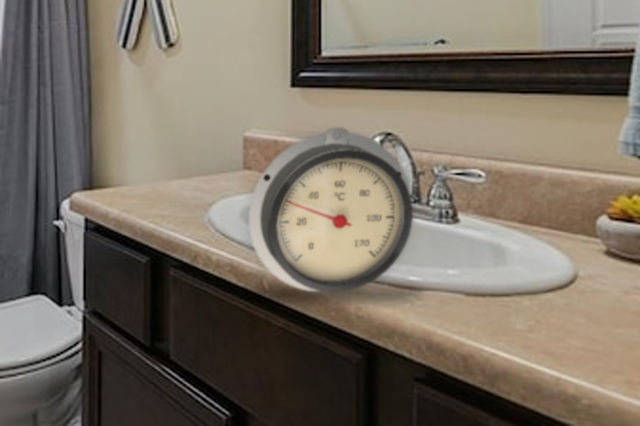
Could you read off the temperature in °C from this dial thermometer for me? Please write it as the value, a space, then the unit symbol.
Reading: 30 °C
